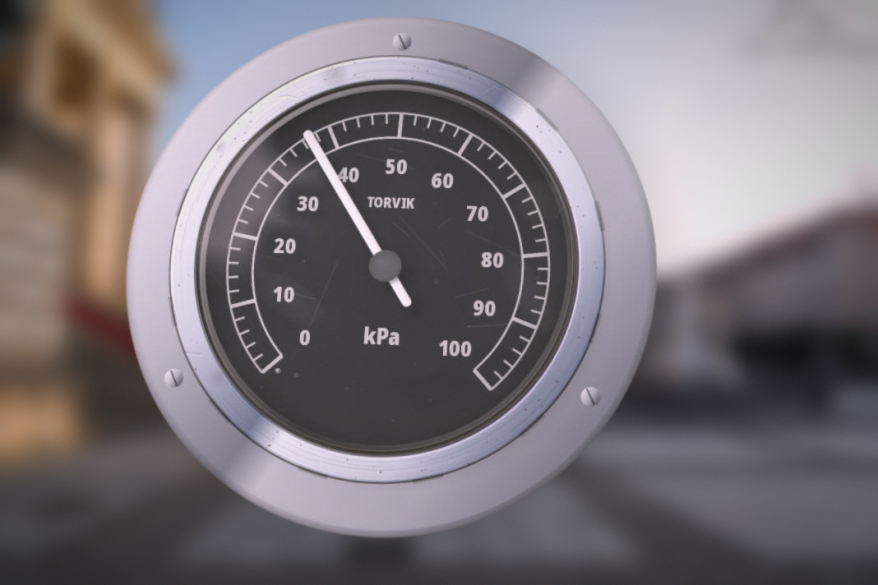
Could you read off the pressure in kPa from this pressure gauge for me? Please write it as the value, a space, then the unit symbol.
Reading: 37 kPa
